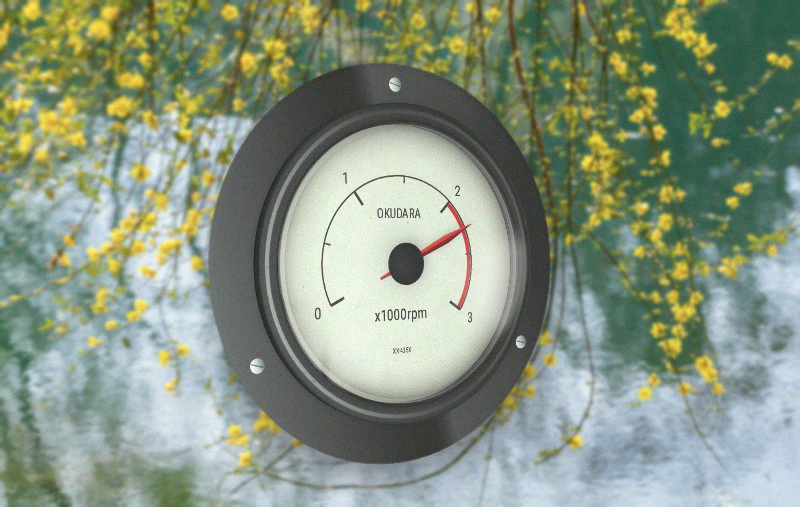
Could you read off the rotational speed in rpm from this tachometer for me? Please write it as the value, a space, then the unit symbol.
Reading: 2250 rpm
